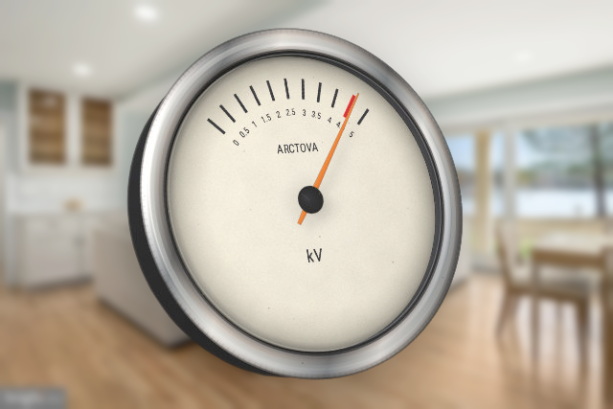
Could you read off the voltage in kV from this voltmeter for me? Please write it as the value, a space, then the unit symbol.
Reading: 4.5 kV
